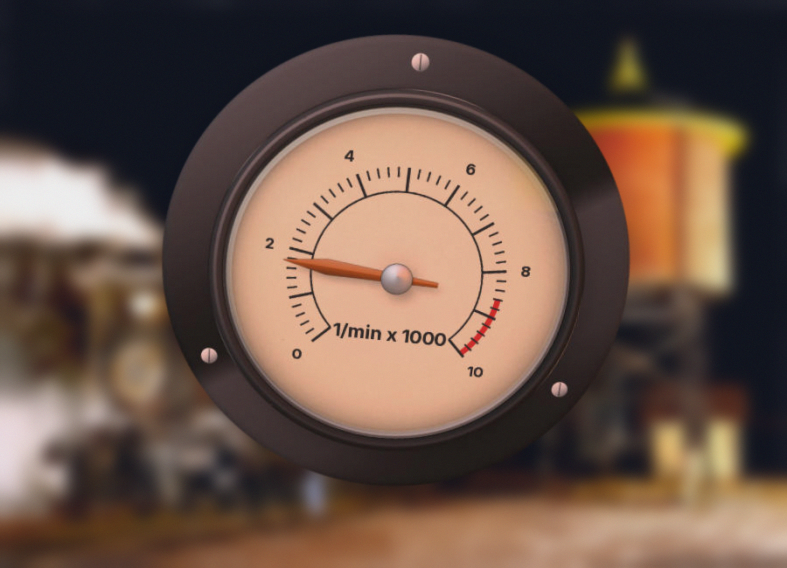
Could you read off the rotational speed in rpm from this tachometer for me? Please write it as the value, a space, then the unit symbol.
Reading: 1800 rpm
